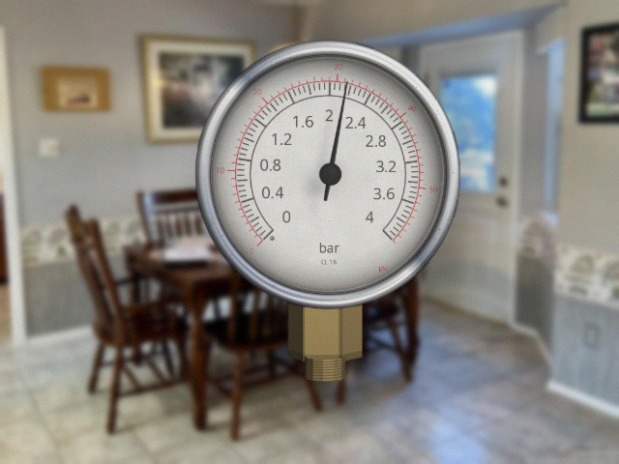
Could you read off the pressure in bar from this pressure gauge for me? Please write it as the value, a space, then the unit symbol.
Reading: 2.15 bar
